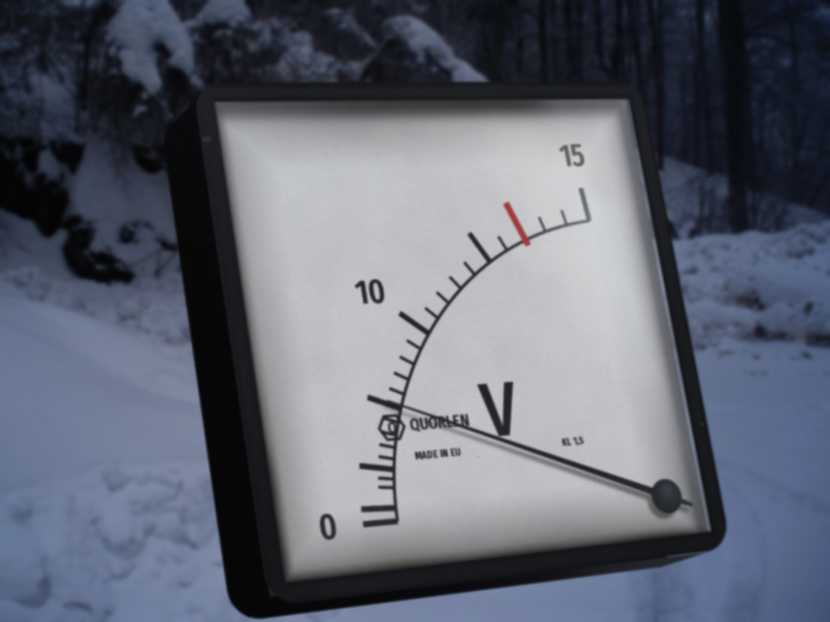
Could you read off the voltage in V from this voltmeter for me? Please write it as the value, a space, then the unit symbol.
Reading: 7.5 V
